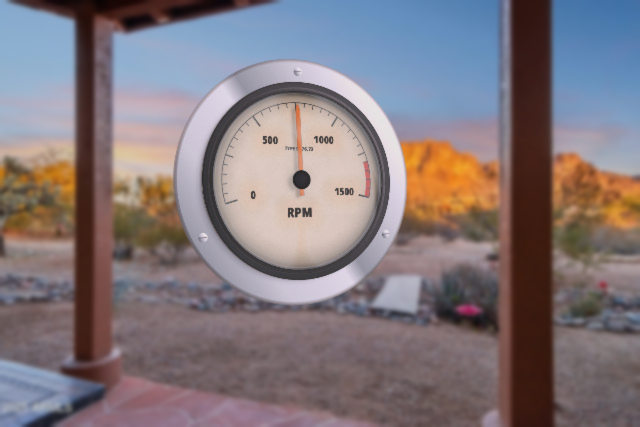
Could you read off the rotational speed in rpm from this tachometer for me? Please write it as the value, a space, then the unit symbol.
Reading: 750 rpm
